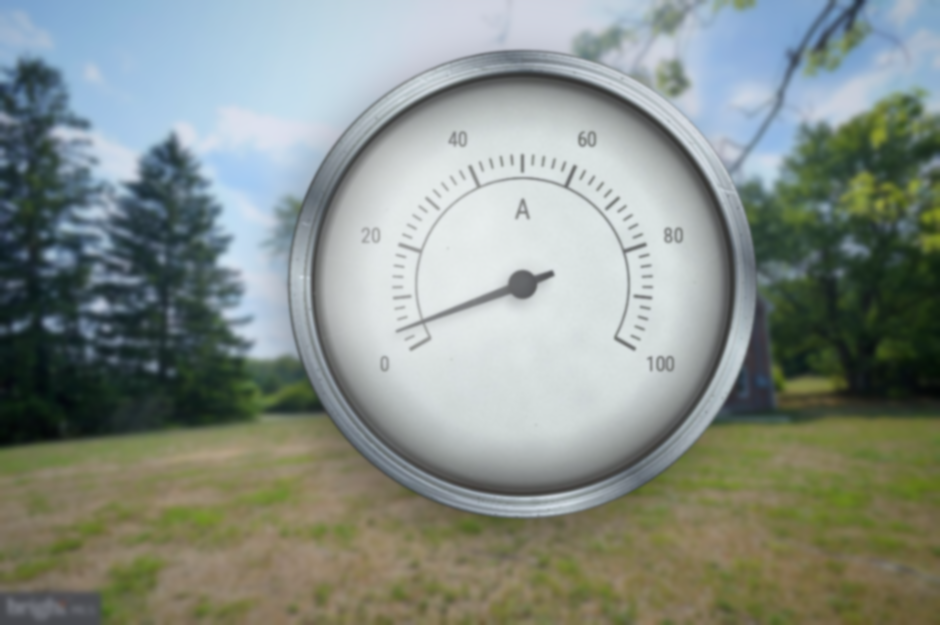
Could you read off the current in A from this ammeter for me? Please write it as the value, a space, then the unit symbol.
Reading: 4 A
